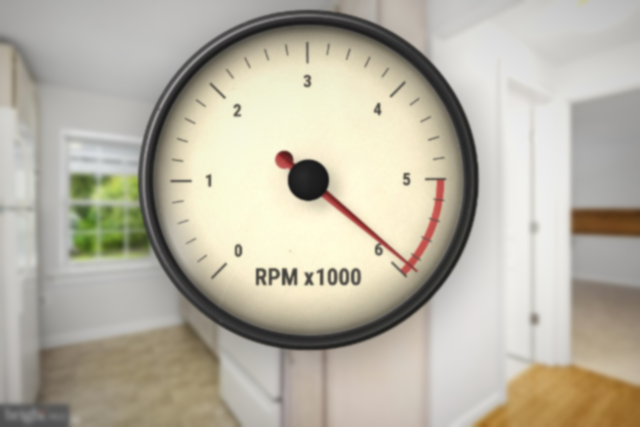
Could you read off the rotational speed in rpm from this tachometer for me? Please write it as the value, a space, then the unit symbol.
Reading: 5900 rpm
